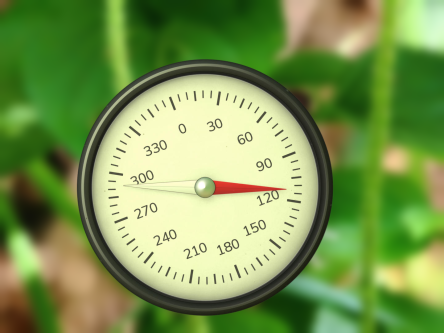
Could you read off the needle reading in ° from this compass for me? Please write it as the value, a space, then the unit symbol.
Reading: 112.5 °
